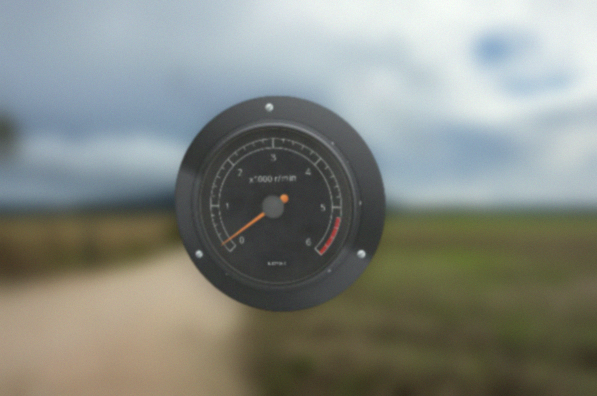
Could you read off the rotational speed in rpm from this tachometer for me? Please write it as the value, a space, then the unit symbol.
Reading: 200 rpm
